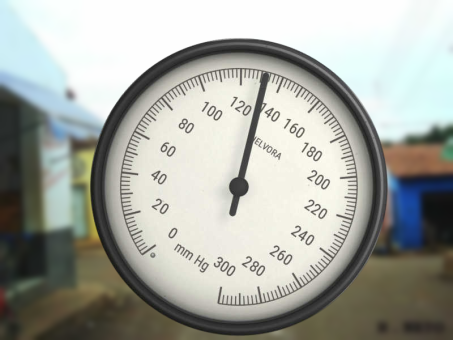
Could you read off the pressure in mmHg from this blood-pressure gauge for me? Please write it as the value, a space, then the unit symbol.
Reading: 132 mmHg
